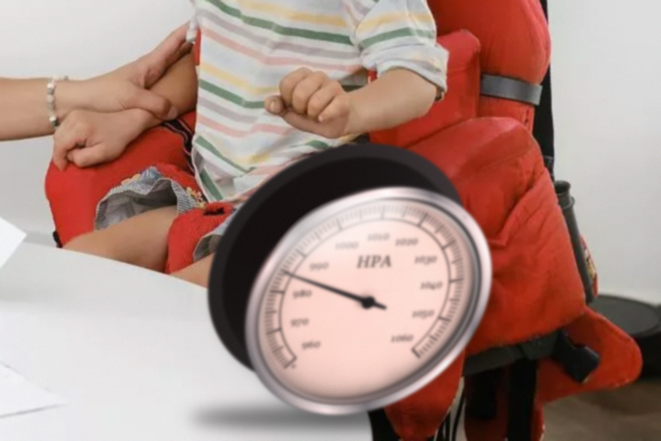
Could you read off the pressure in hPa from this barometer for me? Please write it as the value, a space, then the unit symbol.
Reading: 985 hPa
